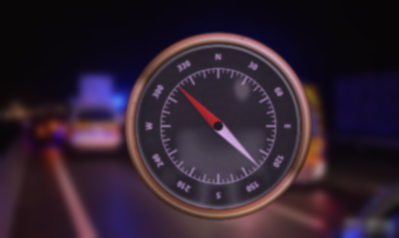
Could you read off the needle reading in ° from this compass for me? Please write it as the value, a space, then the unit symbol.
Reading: 315 °
